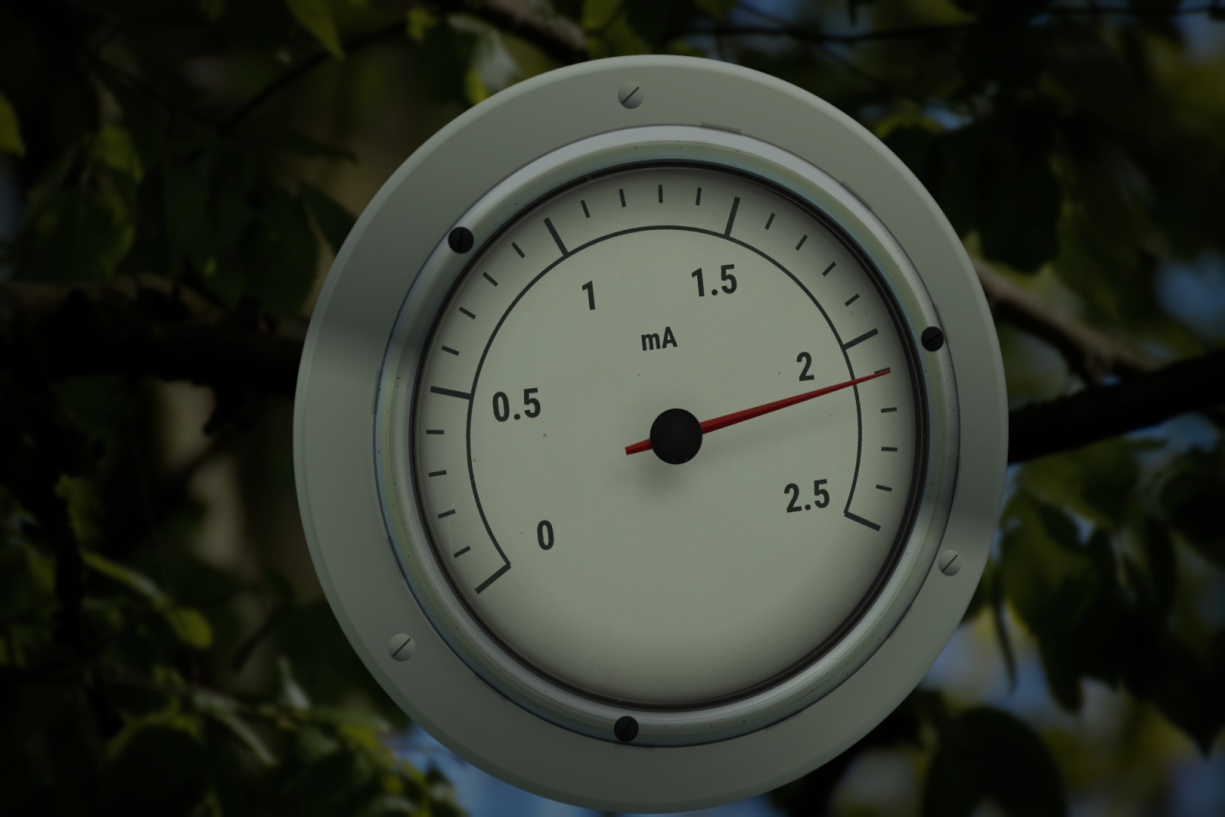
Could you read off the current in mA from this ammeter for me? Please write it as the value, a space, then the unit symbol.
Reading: 2.1 mA
